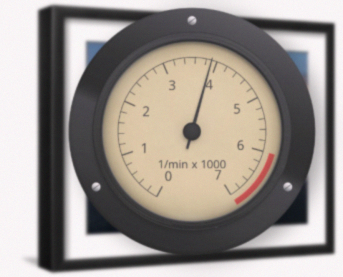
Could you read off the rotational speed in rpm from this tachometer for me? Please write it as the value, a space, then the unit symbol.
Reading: 3900 rpm
